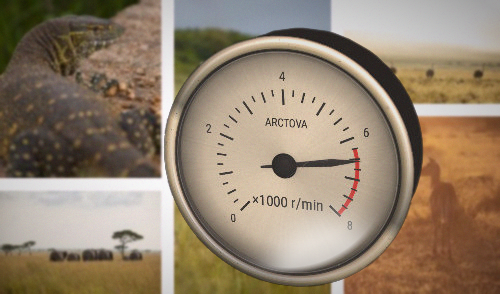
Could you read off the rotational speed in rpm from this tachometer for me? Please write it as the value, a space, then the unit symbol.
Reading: 6500 rpm
